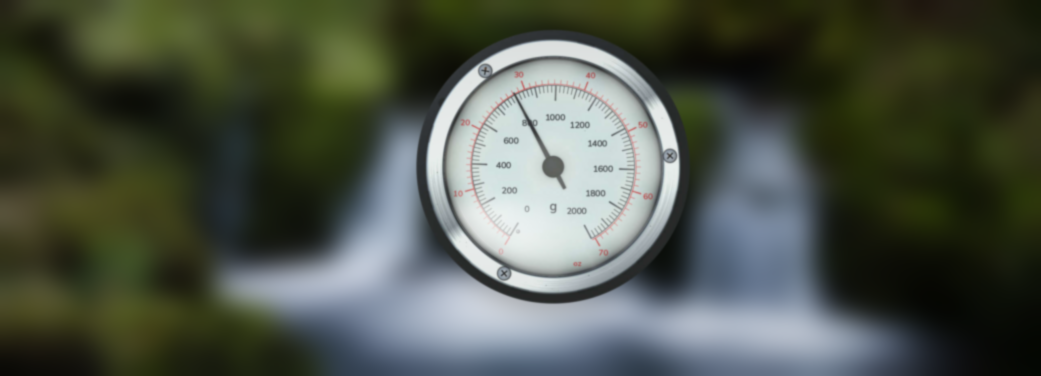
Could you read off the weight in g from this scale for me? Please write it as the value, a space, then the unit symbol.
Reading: 800 g
